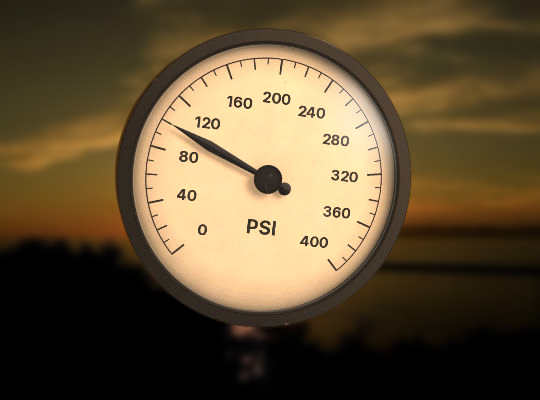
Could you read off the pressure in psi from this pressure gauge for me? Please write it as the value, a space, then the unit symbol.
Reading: 100 psi
